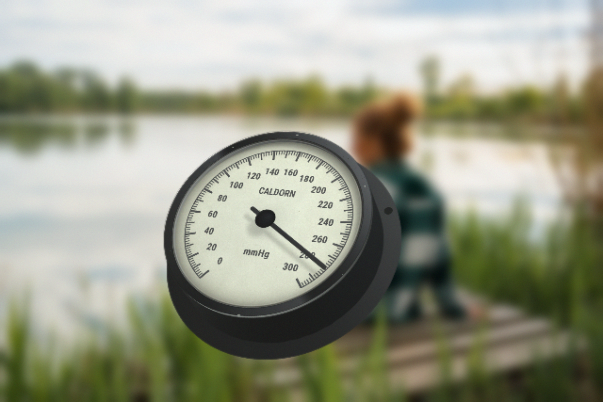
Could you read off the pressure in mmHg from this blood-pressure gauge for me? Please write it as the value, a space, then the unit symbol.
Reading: 280 mmHg
